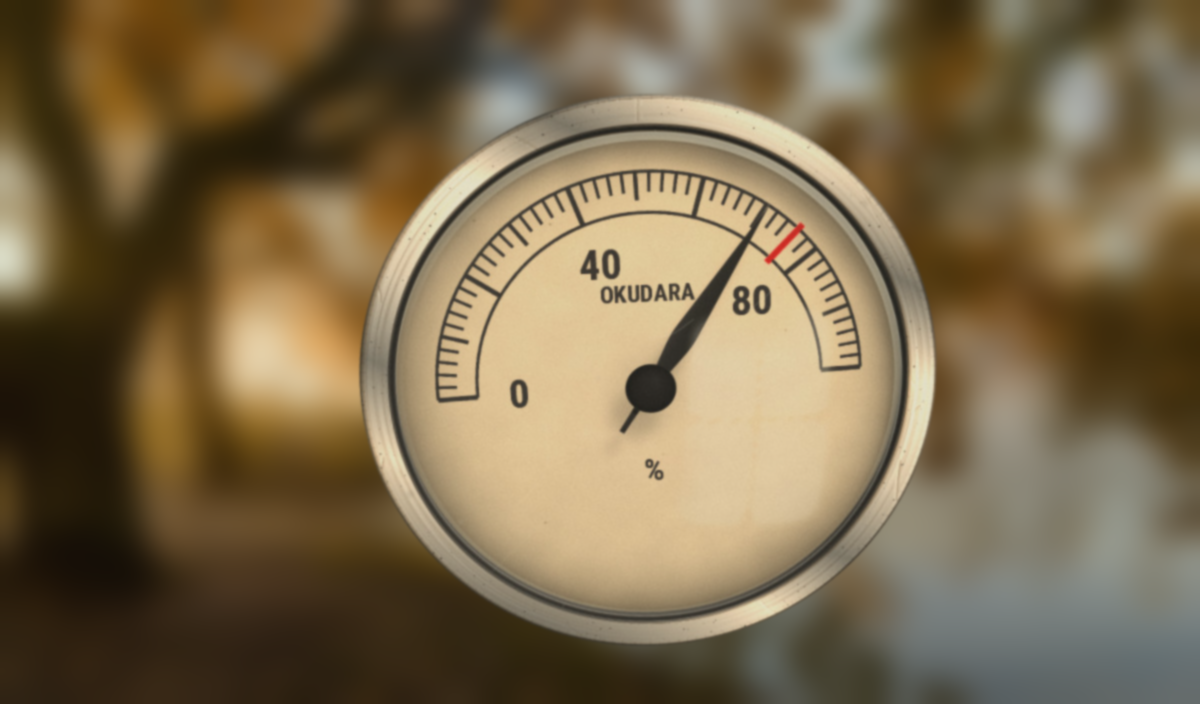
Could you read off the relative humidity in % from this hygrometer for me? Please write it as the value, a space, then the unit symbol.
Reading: 70 %
